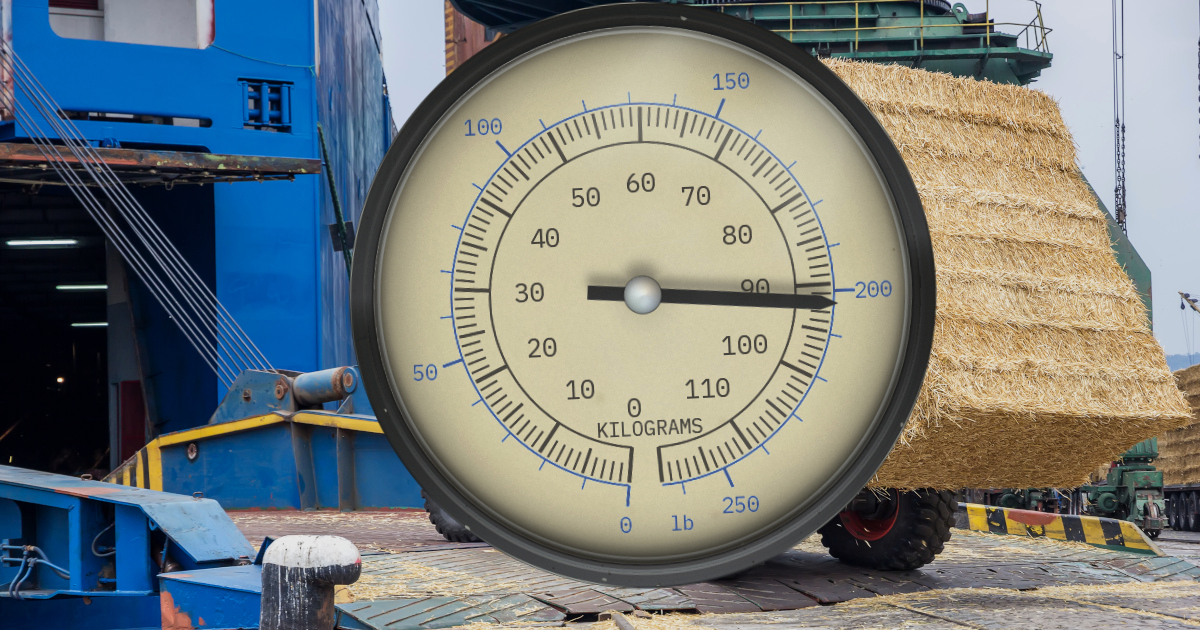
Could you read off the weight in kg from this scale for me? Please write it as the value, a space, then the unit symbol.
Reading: 92 kg
